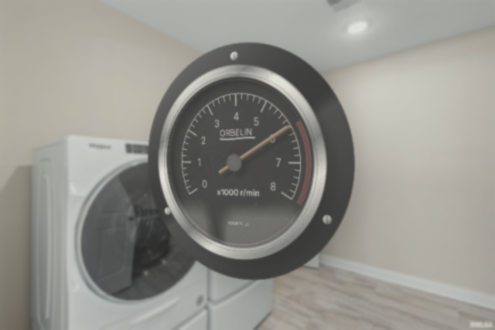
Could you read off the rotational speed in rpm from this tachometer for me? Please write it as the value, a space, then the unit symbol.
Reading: 6000 rpm
